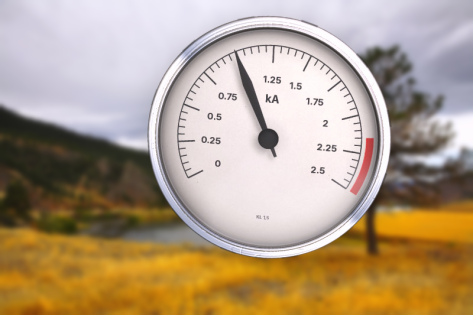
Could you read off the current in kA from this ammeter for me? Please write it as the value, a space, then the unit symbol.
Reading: 1 kA
